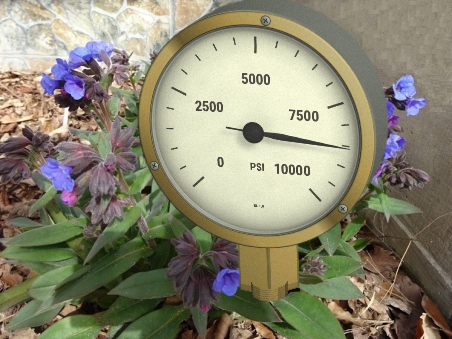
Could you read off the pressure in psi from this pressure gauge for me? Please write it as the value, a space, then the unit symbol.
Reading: 8500 psi
